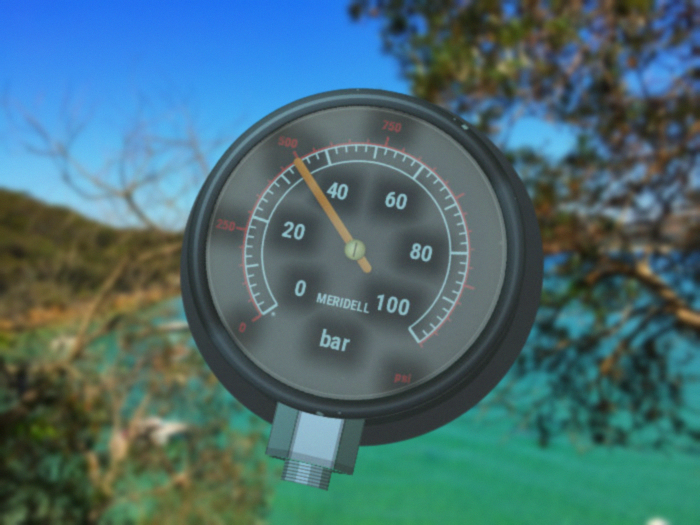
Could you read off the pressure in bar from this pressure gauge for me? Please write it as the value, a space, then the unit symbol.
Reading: 34 bar
